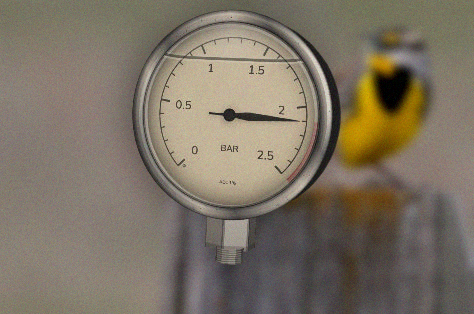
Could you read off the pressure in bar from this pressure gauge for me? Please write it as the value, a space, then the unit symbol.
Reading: 2.1 bar
